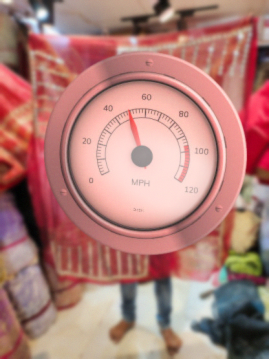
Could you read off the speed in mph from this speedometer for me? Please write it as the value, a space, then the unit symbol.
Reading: 50 mph
